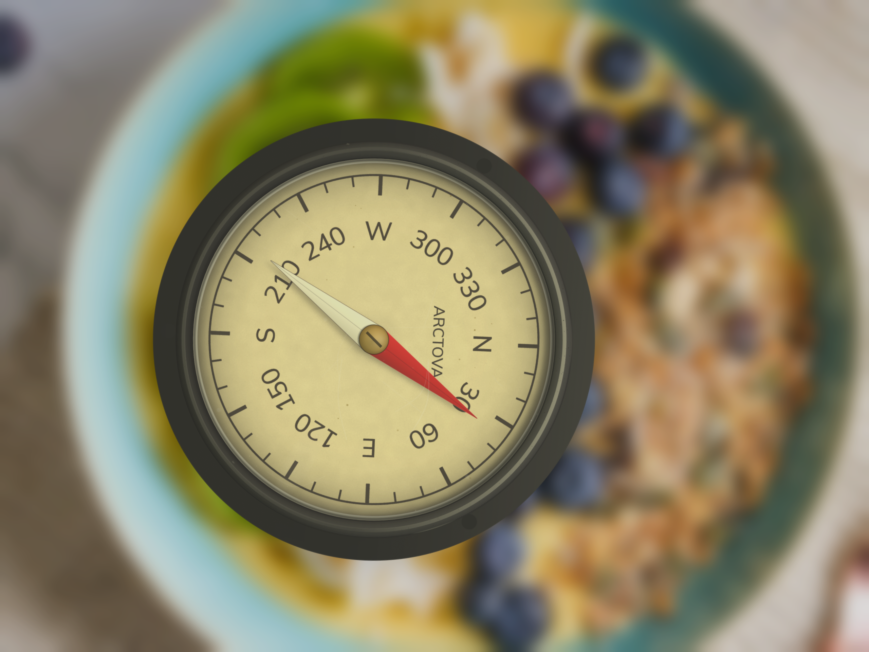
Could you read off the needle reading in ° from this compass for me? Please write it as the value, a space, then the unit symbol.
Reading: 35 °
